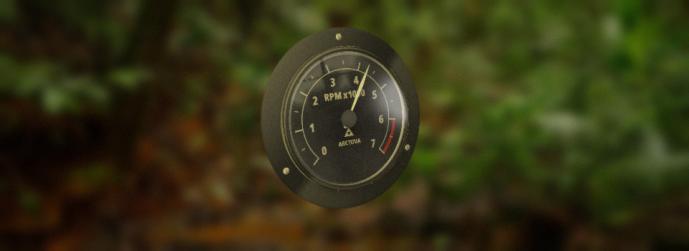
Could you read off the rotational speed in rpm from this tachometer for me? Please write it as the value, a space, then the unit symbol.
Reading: 4250 rpm
